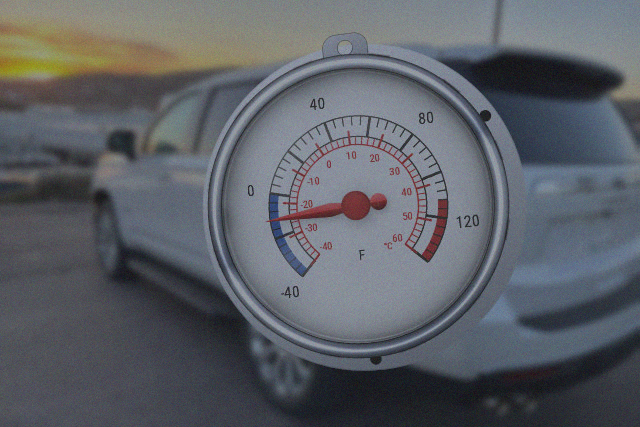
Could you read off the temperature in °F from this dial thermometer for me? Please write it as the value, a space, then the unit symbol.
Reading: -12 °F
